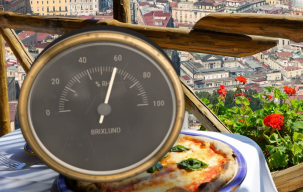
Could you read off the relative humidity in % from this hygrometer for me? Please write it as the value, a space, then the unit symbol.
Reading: 60 %
